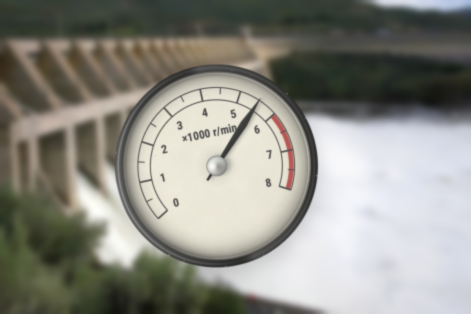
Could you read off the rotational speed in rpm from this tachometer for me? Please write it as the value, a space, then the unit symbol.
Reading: 5500 rpm
